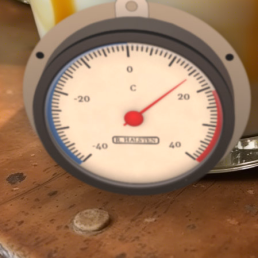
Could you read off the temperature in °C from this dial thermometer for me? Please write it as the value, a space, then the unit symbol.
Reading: 15 °C
